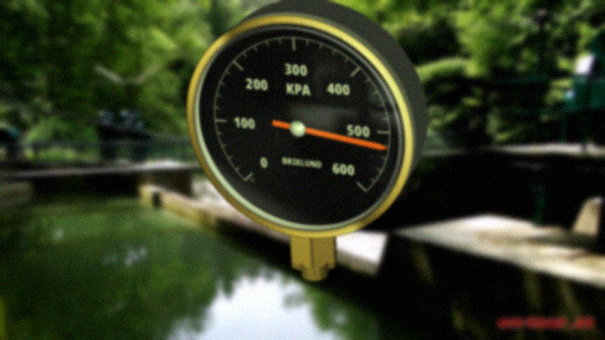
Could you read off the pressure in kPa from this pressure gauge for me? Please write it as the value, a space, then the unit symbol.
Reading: 520 kPa
